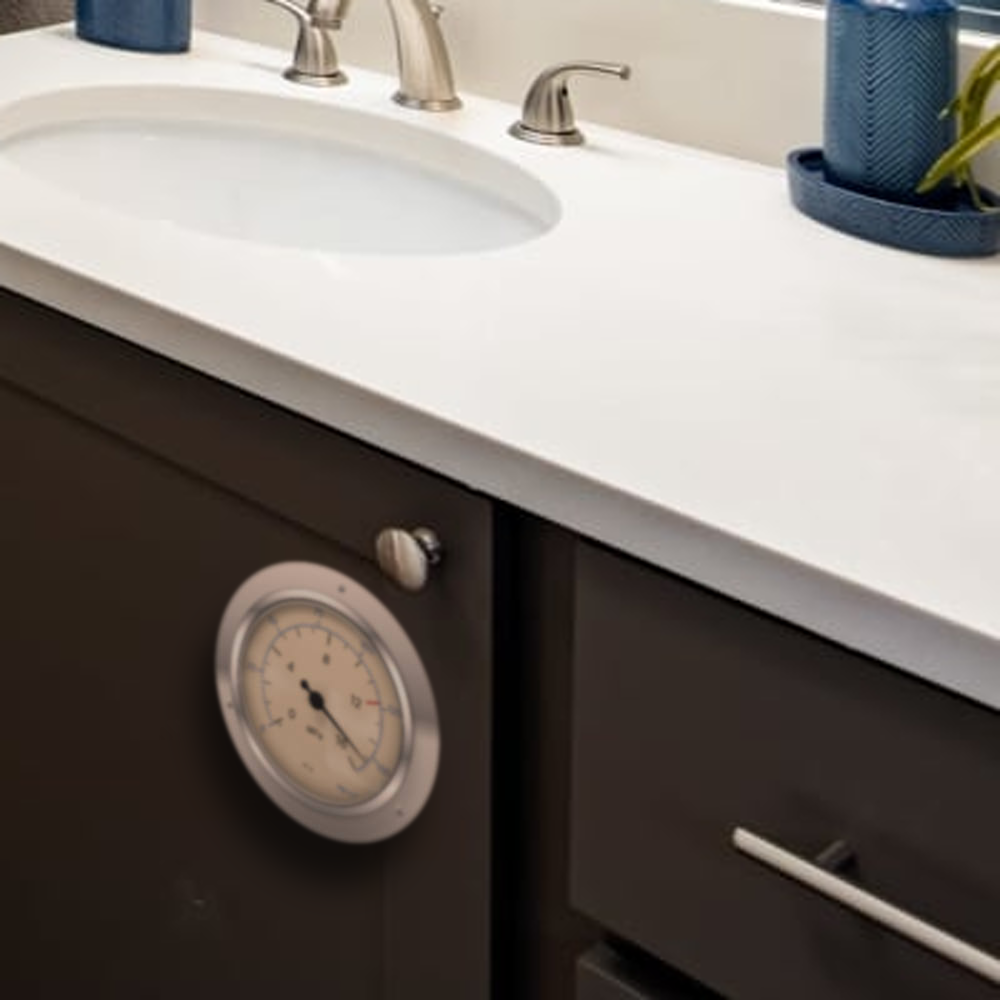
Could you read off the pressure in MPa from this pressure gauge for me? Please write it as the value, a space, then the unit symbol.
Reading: 15 MPa
